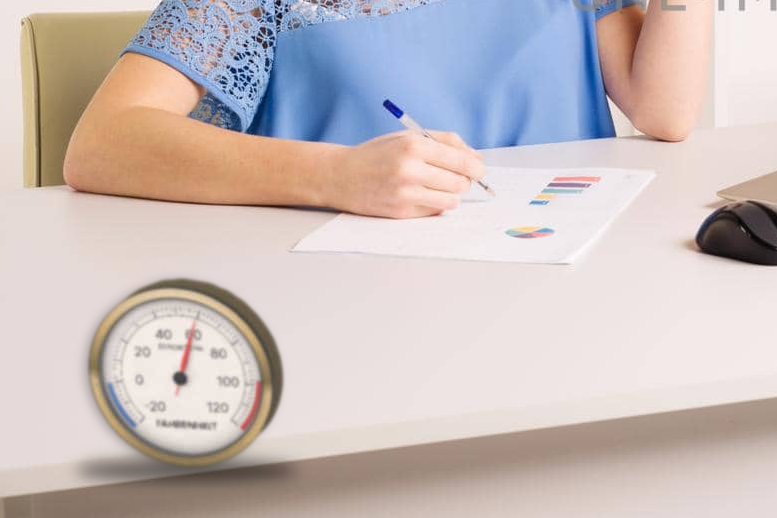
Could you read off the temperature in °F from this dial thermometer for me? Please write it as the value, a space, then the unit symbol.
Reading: 60 °F
